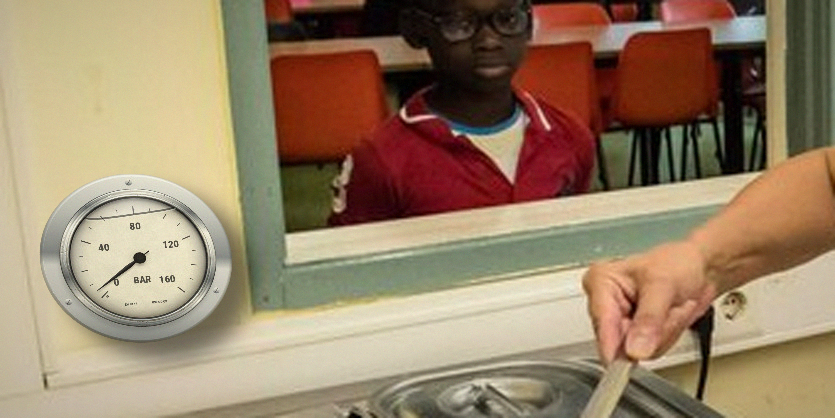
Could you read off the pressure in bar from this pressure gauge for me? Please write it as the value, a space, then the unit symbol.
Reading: 5 bar
